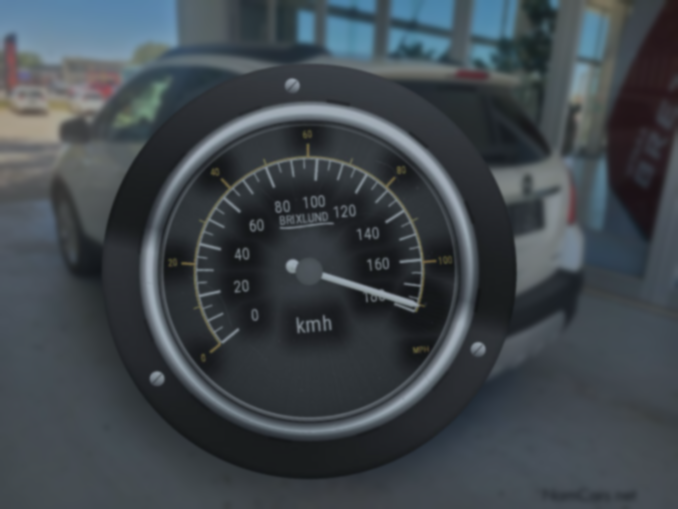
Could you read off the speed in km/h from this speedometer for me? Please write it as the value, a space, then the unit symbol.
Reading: 177.5 km/h
